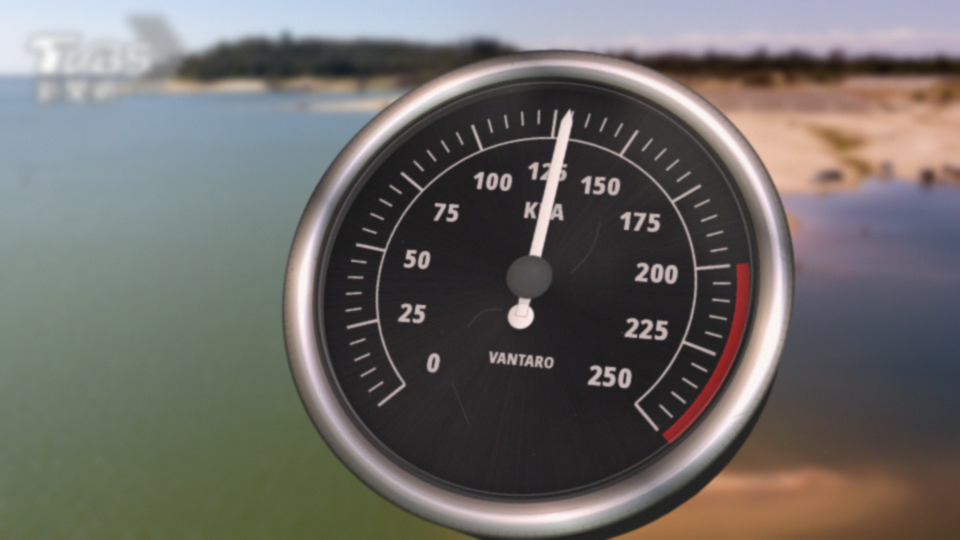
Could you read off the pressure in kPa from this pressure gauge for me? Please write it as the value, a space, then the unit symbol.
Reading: 130 kPa
